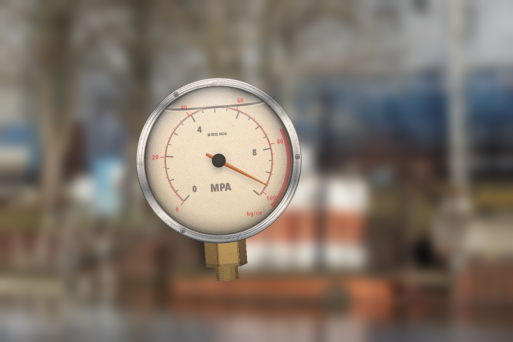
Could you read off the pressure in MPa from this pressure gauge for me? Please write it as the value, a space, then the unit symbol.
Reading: 9.5 MPa
